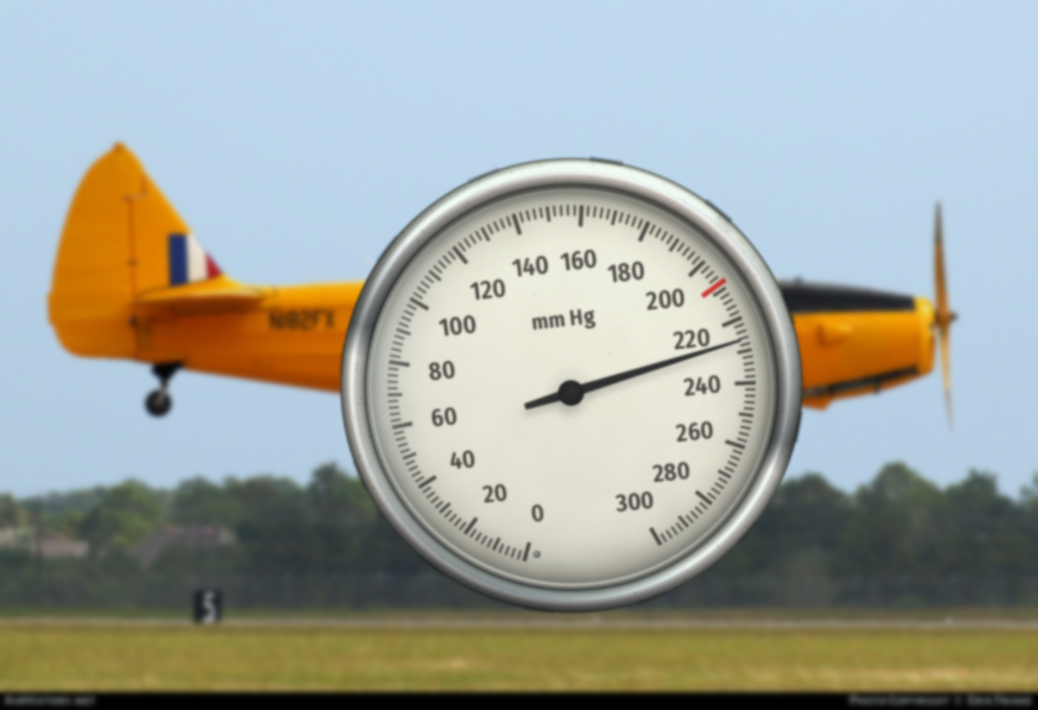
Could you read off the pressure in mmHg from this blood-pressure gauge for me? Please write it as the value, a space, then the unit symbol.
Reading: 226 mmHg
